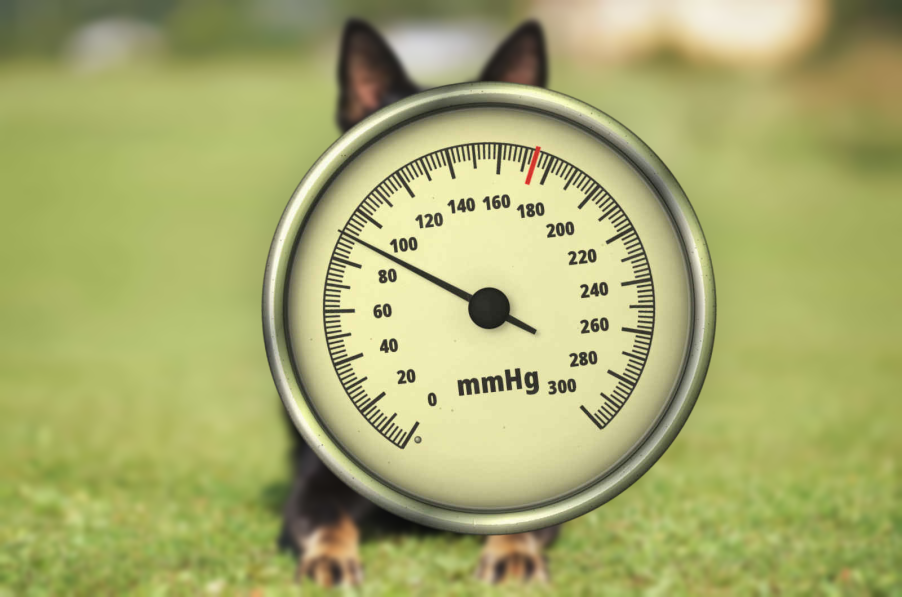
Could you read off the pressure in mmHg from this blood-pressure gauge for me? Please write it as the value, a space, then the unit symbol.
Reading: 90 mmHg
